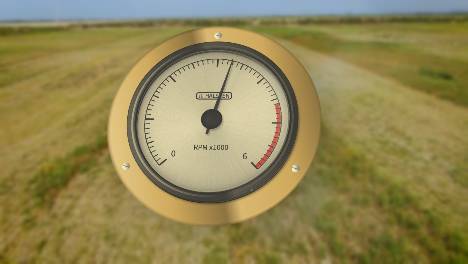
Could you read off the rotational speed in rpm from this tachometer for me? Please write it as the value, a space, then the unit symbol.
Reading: 3300 rpm
